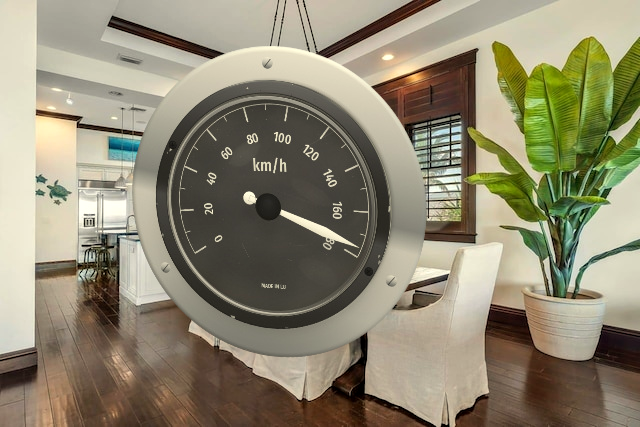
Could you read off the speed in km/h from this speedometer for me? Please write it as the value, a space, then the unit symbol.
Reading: 175 km/h
